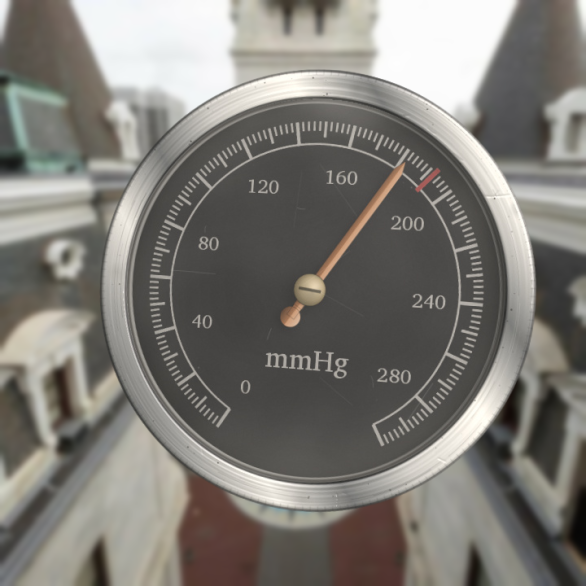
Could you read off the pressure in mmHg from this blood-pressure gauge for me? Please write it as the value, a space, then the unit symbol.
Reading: 182 mmHg
